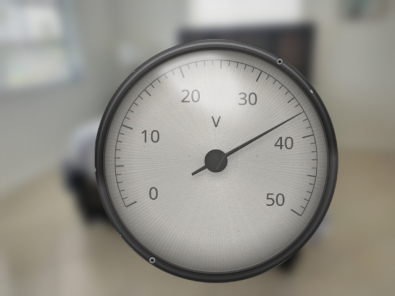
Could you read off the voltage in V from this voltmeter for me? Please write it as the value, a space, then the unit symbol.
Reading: 37 V
